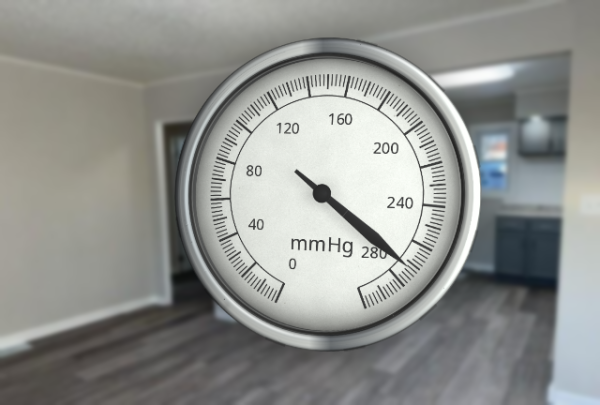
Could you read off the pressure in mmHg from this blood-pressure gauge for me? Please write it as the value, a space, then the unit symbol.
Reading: 272 mmHg
